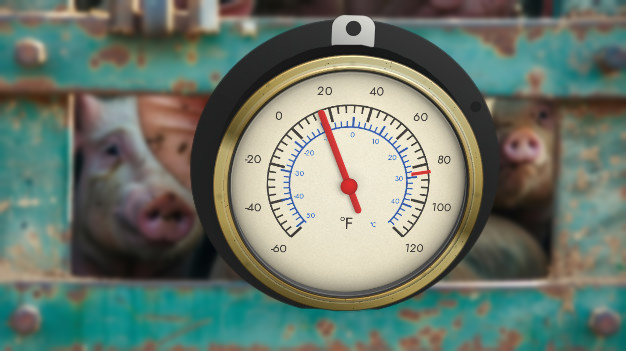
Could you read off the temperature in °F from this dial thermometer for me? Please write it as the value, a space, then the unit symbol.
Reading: 16 °F
